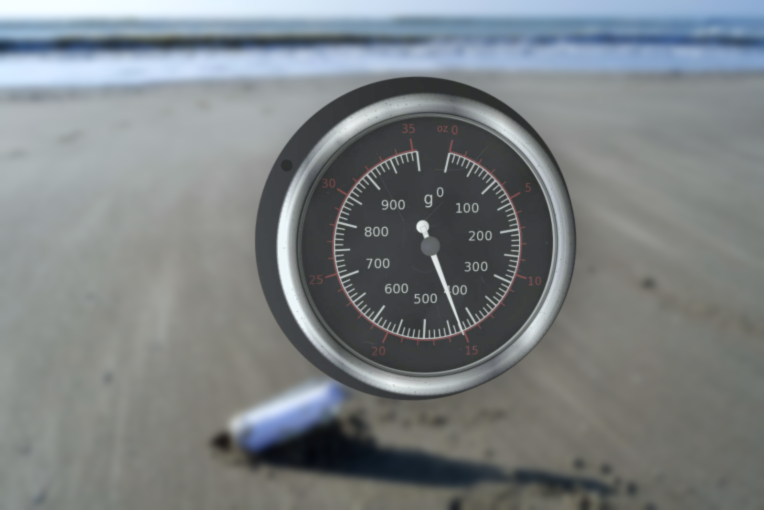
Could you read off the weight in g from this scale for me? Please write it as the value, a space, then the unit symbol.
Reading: 430 g
